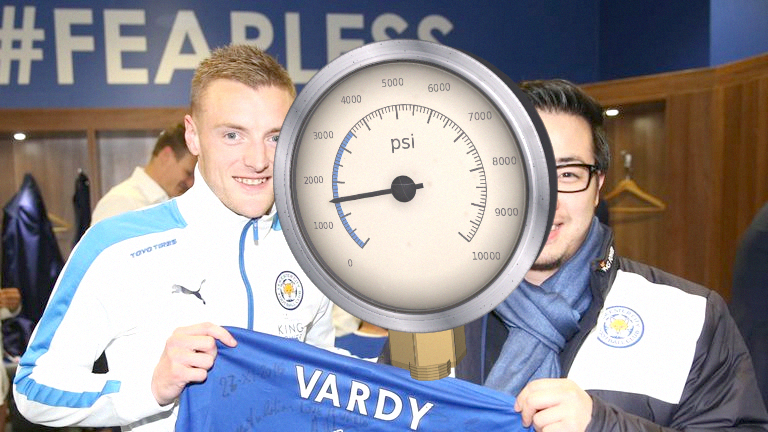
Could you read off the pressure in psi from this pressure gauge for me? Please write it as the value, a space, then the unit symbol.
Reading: 1500 psi
